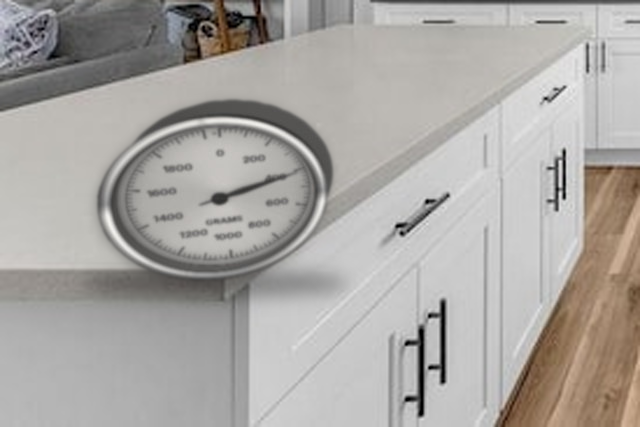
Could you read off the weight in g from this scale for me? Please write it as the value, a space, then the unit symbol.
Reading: 400 g
